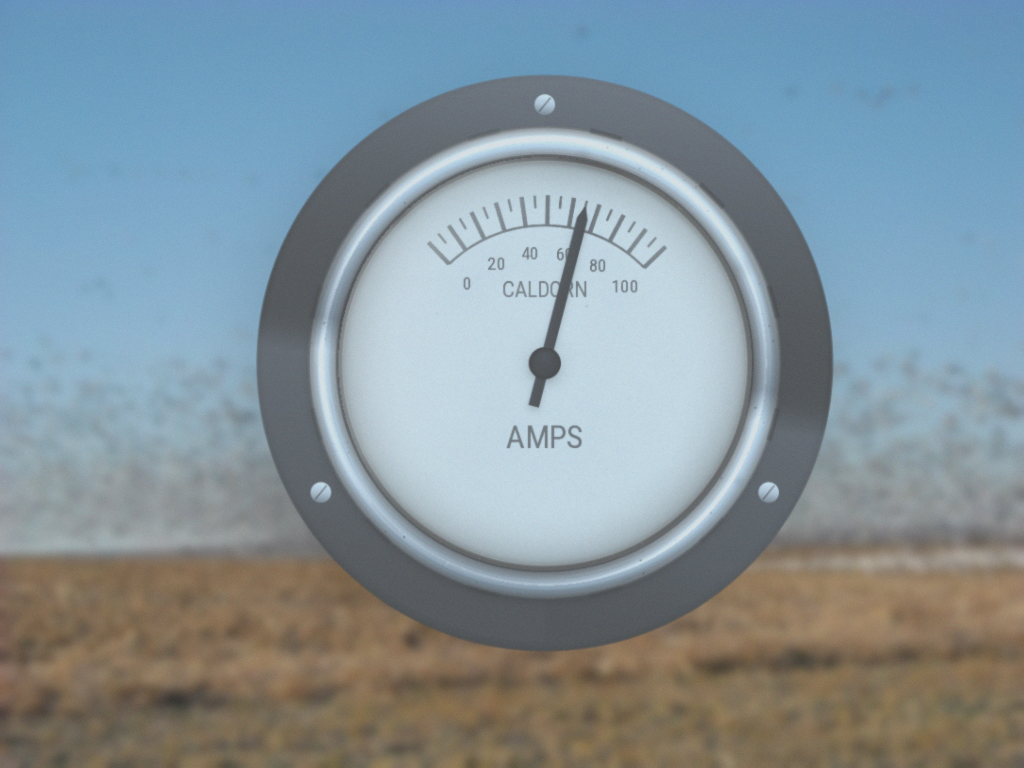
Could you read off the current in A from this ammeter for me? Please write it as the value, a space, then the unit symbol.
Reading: 65 A
